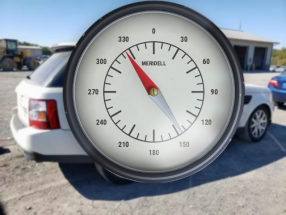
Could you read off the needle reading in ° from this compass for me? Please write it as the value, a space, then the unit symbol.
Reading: 325 °
